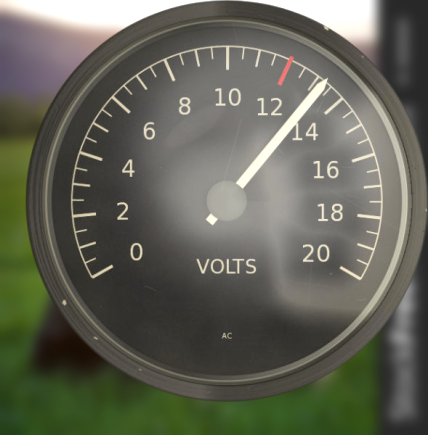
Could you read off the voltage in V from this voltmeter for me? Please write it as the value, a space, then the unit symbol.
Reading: 13.25 V
